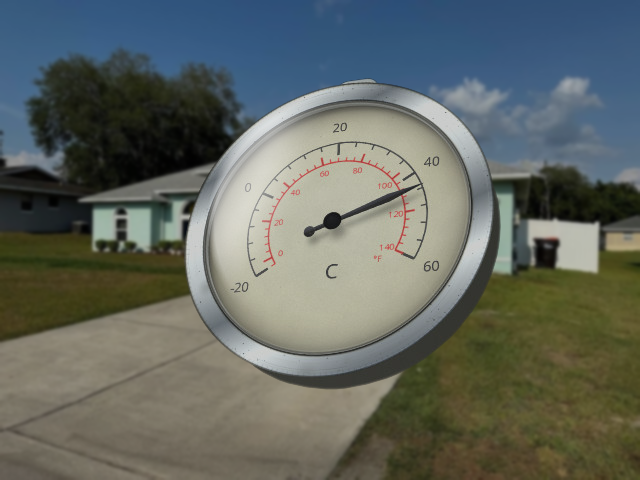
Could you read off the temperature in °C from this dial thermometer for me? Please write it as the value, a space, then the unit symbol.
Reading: 44 °C
